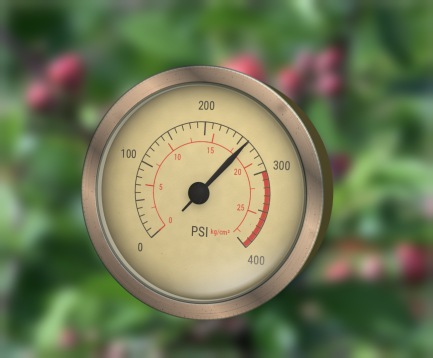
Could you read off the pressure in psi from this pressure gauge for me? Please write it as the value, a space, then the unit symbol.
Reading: 260 psi
